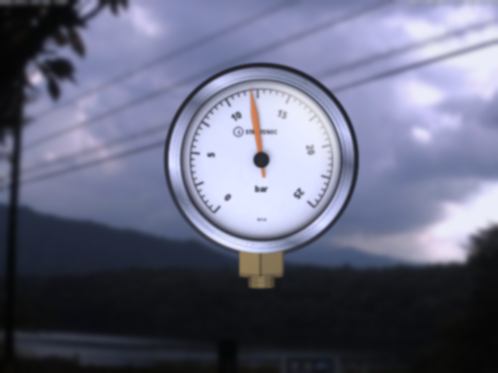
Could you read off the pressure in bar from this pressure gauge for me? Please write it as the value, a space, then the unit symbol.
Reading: 12 bar
